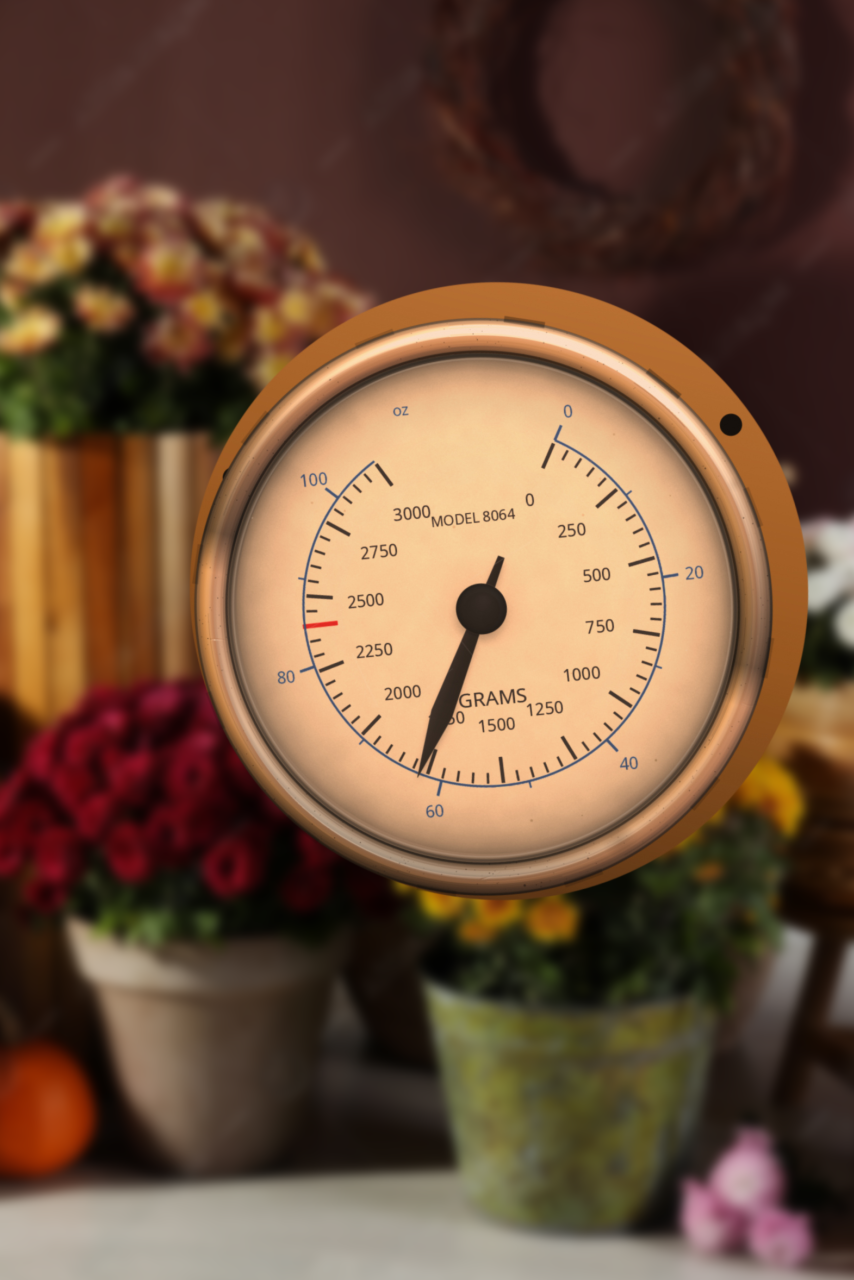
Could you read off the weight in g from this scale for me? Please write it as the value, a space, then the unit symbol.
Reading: 1775 g
